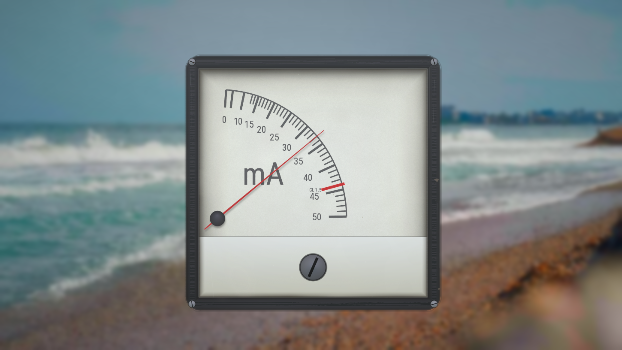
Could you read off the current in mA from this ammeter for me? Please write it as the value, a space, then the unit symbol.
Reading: 33 mA
